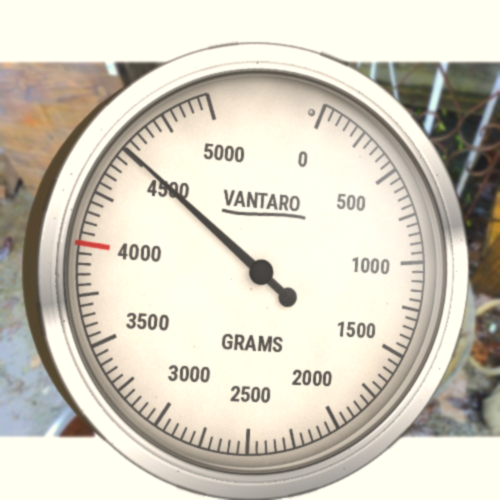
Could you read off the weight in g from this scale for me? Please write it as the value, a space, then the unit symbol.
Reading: 4500 g
